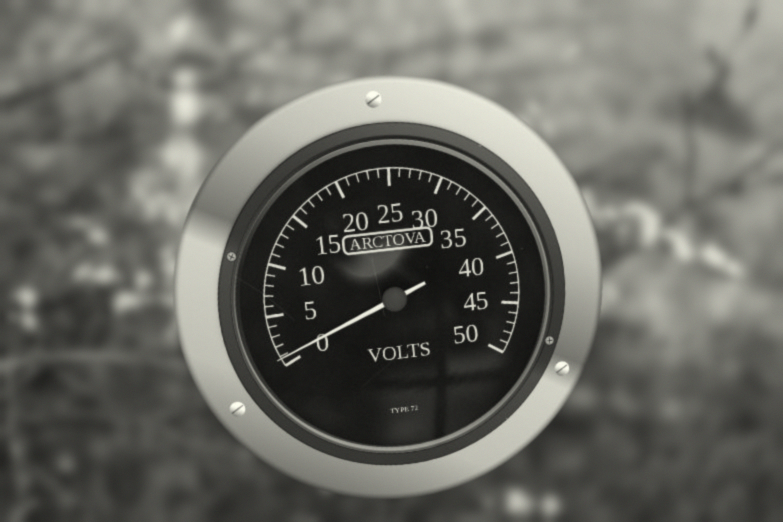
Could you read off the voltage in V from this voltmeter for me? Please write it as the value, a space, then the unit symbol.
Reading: 1 V
